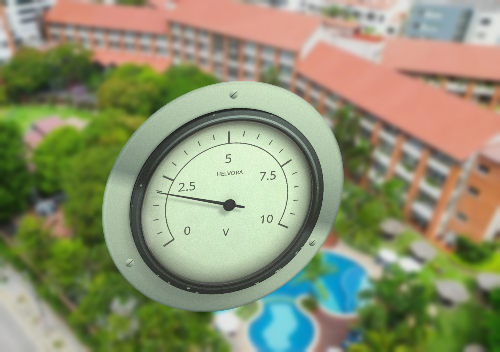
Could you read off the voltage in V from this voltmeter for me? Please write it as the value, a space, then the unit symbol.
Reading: 2 V
